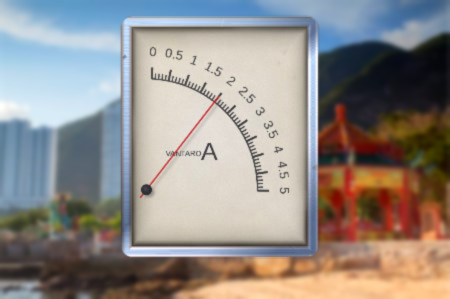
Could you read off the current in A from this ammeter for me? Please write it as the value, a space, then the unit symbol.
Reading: 2 A
